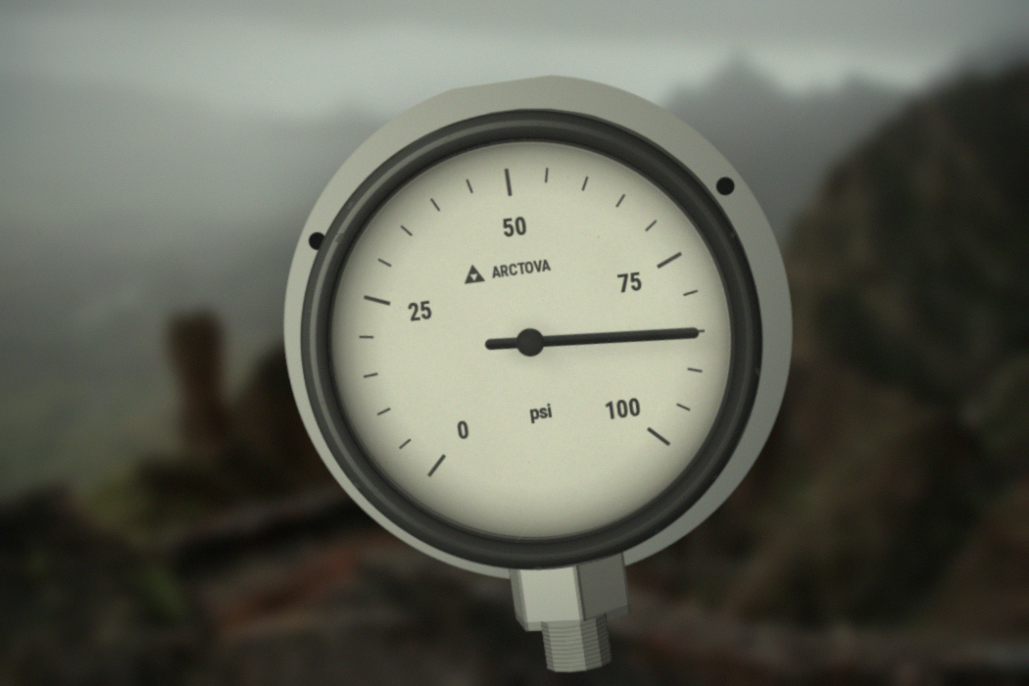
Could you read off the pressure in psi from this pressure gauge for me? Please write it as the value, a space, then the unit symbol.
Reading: 85 psi
